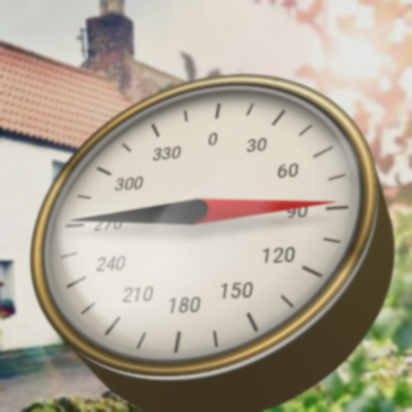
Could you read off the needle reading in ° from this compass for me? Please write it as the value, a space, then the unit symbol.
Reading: 90 °
